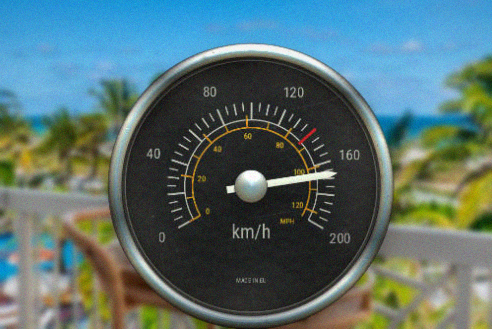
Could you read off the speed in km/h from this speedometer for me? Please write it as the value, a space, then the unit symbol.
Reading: 167.5 km/h
